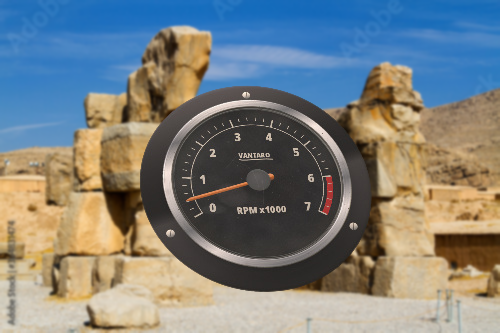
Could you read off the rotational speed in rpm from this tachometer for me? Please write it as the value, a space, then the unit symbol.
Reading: 400 rpm
